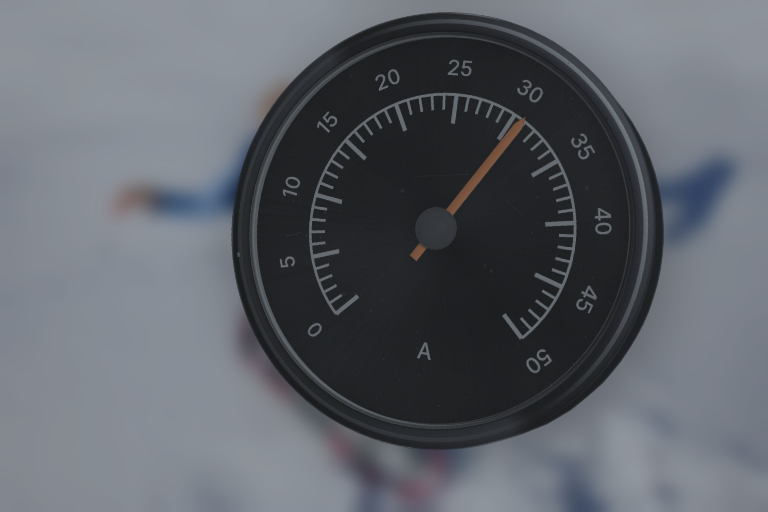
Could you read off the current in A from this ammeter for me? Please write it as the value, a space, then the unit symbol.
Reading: 31 A
